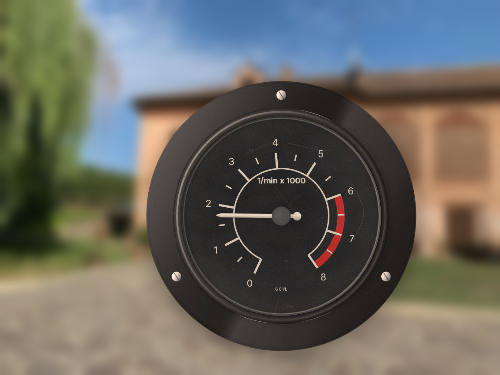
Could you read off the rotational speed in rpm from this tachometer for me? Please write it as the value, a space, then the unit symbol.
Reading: 1750 rpm
